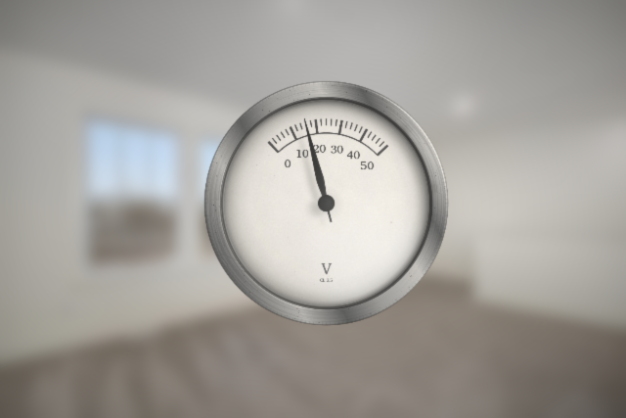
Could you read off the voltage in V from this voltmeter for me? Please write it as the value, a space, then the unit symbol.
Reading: 16 V
